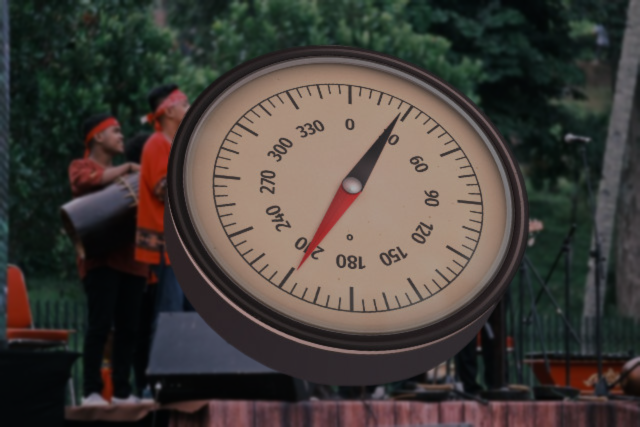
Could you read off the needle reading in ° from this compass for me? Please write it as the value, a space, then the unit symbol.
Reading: 207.5 °
